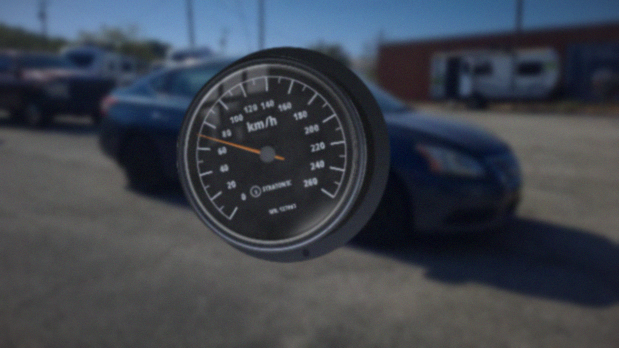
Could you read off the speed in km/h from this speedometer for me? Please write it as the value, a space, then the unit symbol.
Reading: 70 km/h
